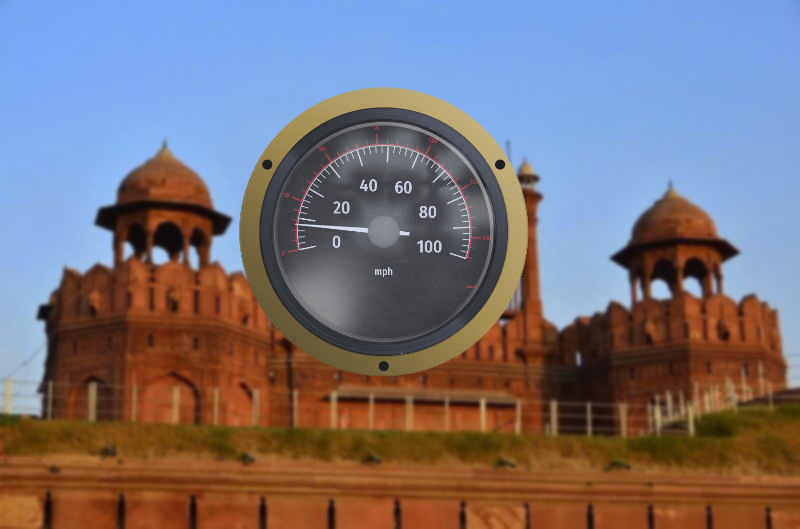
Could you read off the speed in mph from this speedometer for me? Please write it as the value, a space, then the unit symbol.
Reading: 8 mph
